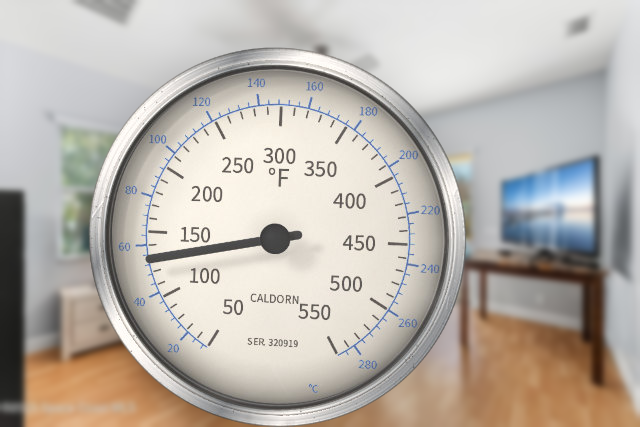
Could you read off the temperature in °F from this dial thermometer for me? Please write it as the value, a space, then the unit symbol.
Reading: 130 °F
